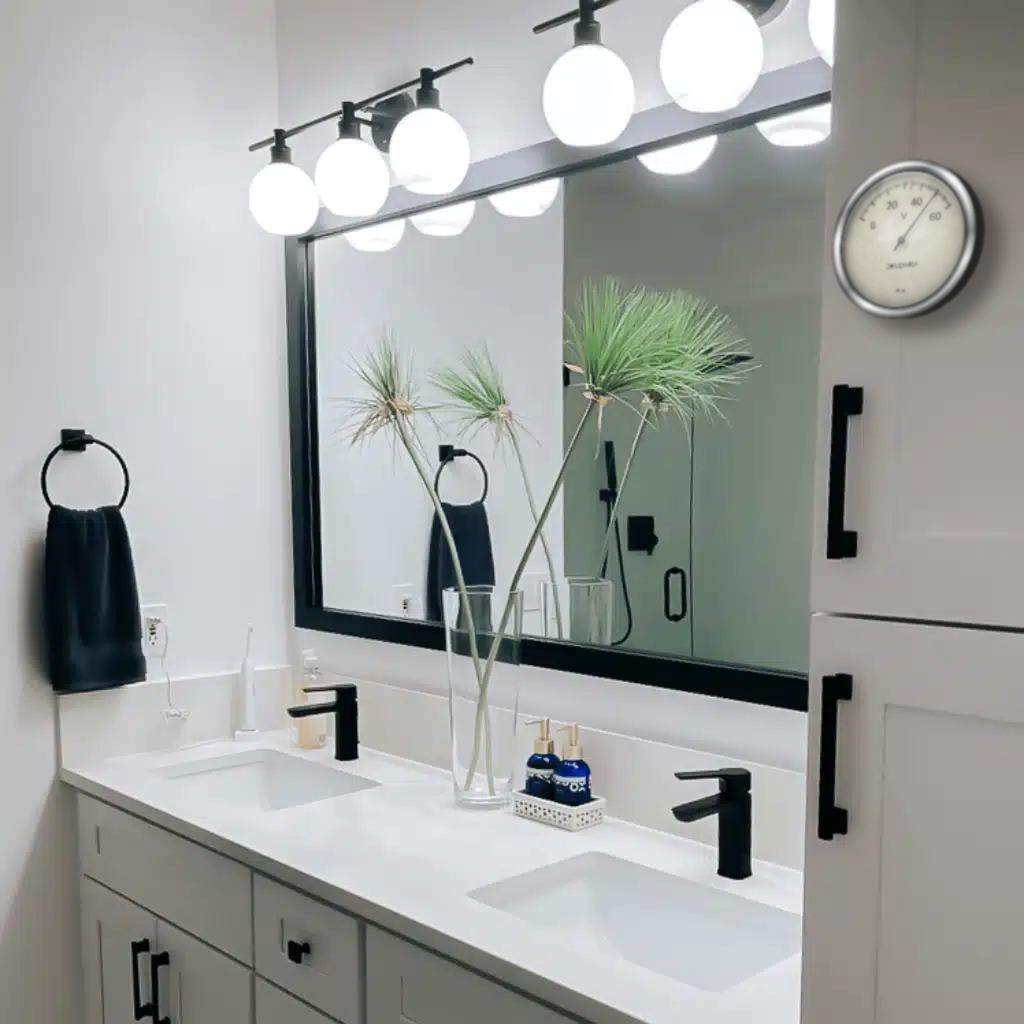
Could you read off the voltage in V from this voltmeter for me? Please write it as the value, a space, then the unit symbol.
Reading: 50 V
